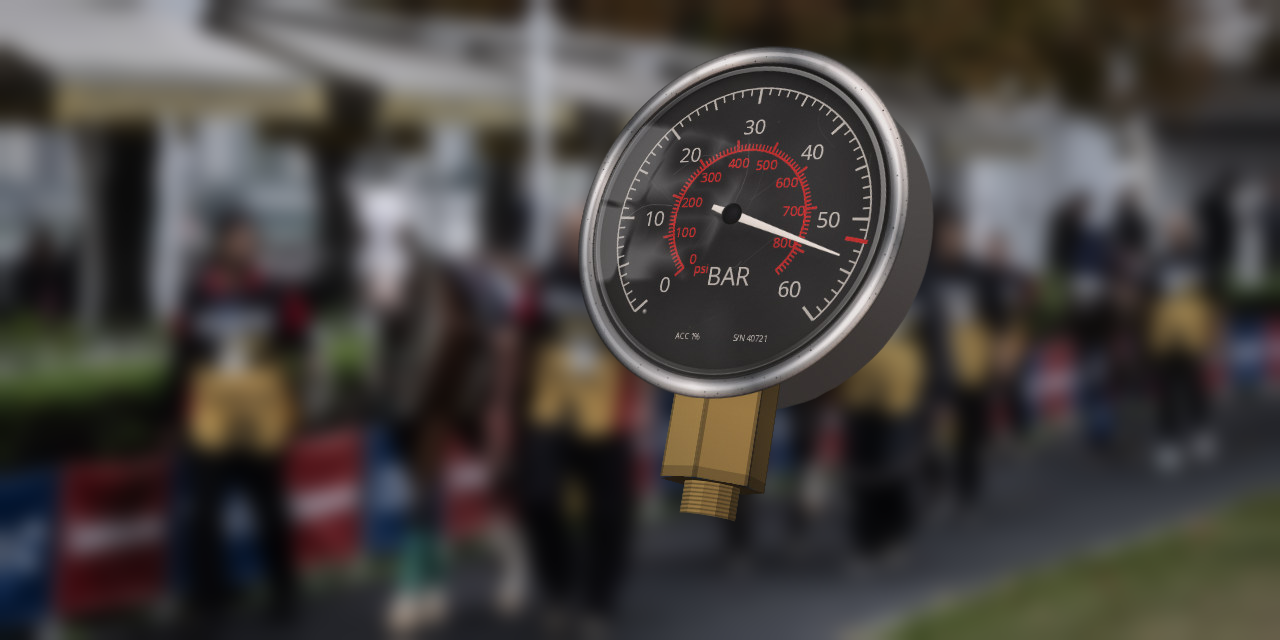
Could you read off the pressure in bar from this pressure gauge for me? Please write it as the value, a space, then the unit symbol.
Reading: 54 bar
